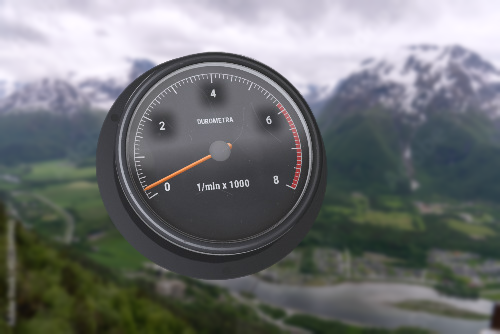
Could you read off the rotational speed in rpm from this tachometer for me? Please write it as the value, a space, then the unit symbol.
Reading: 200 rpm
